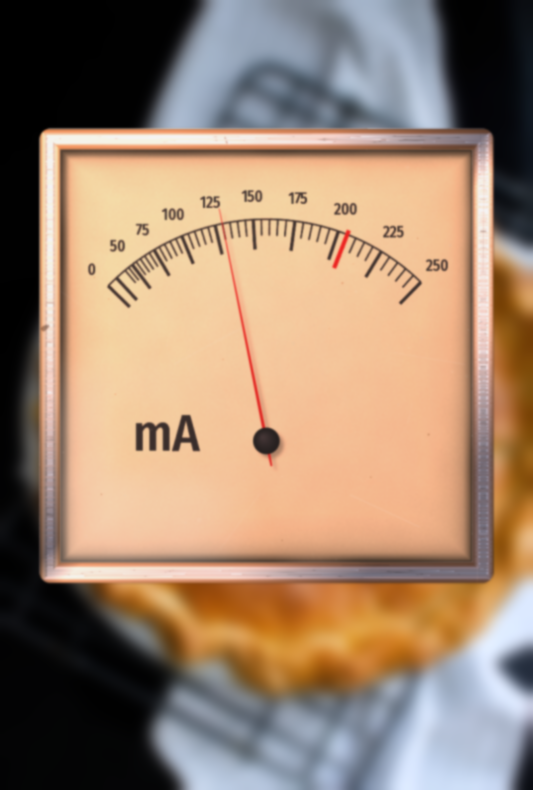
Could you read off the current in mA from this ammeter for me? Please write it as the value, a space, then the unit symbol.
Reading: 130 mA
